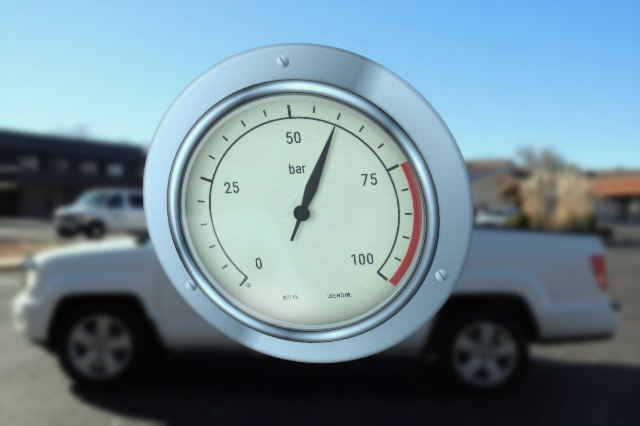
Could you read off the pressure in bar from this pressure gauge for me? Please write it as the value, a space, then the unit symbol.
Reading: 60 bar
